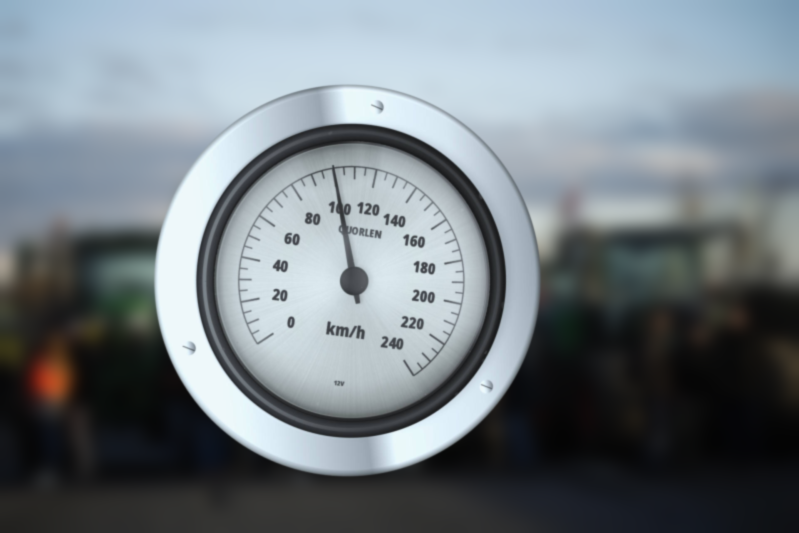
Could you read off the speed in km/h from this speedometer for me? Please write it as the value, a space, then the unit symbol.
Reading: 100 km/h
